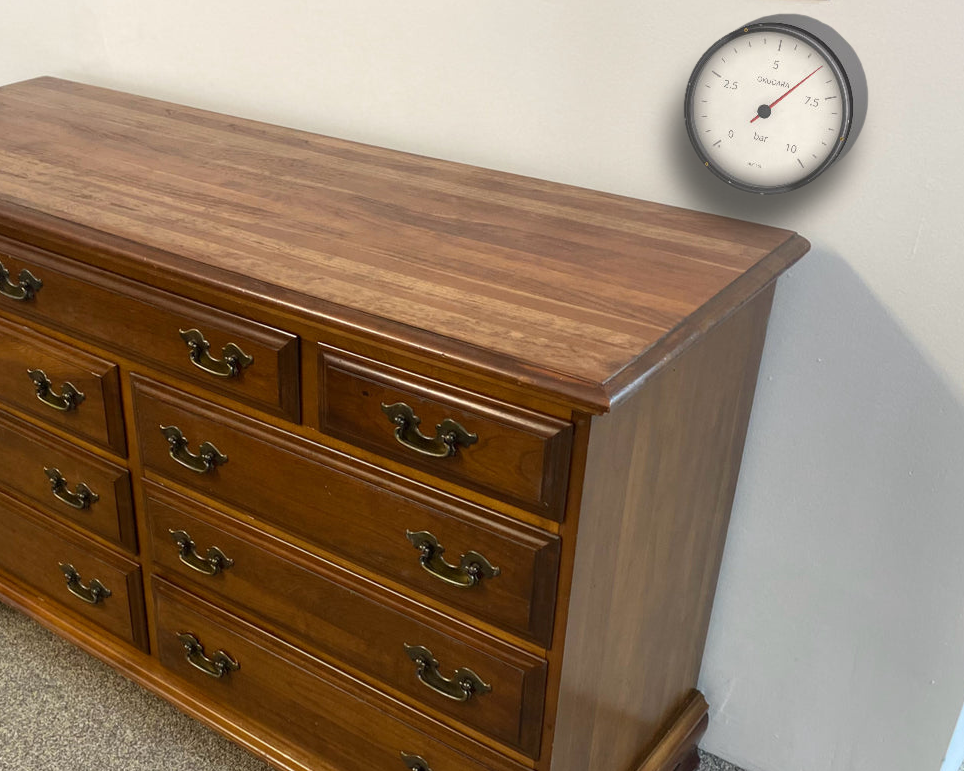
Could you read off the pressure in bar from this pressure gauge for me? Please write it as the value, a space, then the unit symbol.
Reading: 6.5 bar
